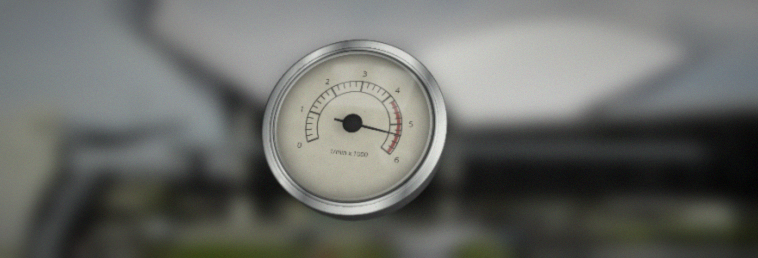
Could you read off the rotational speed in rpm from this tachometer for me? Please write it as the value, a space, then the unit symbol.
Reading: 5400 rpm
